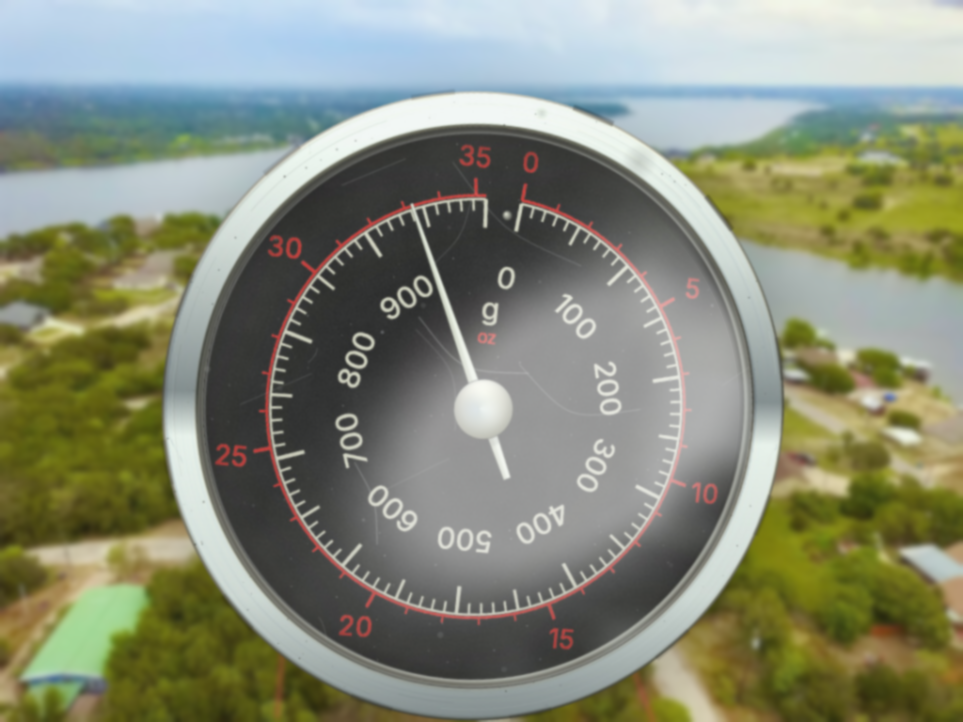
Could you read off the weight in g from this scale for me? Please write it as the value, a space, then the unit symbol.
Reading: 940 g
